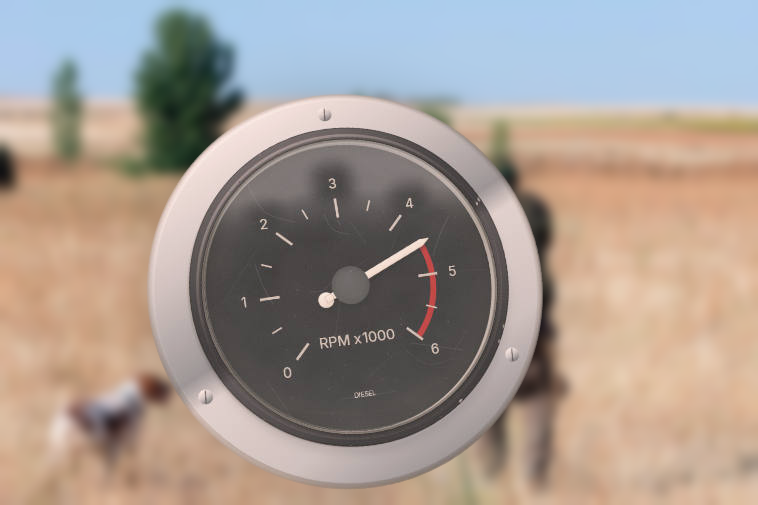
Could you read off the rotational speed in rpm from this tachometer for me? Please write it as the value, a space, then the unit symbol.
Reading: 4500 rpm
